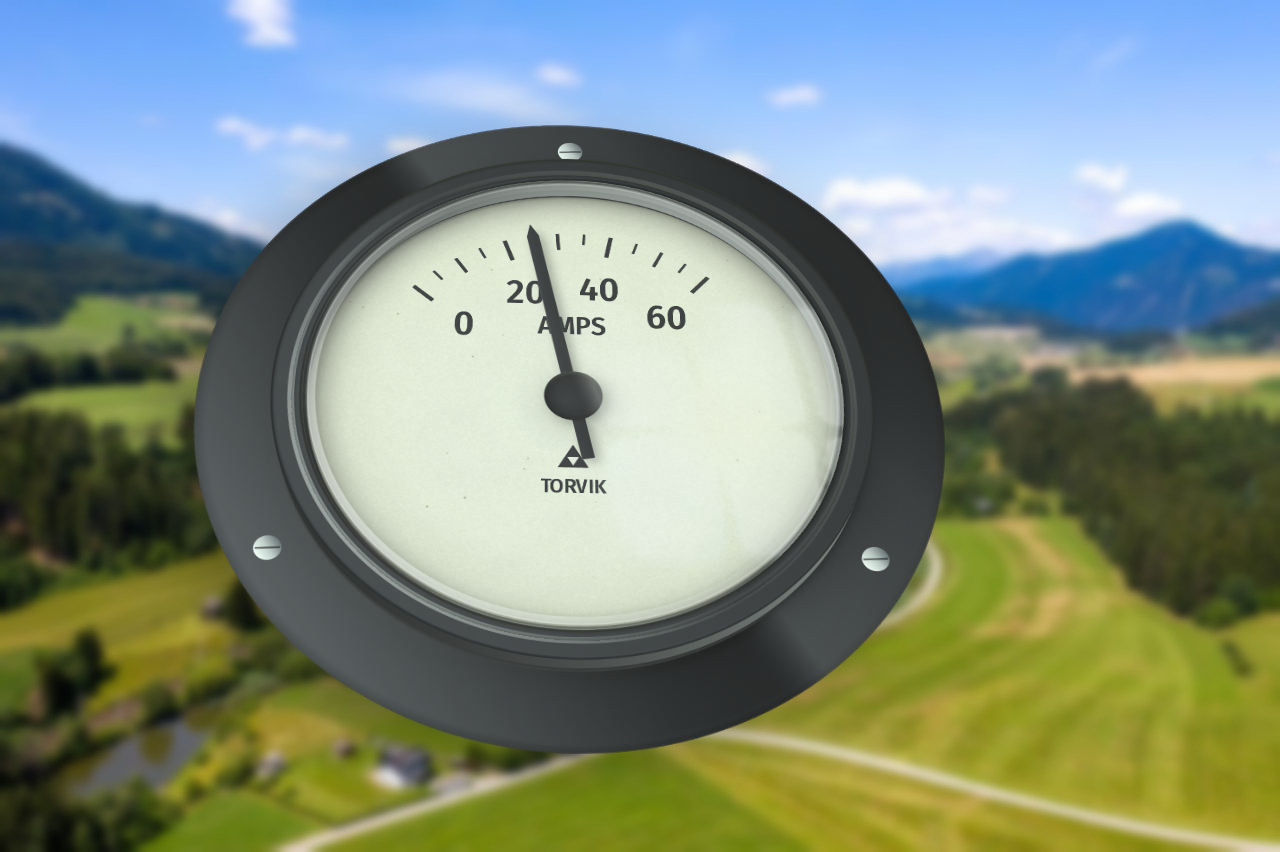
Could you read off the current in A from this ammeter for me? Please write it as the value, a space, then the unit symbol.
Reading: 25 A
